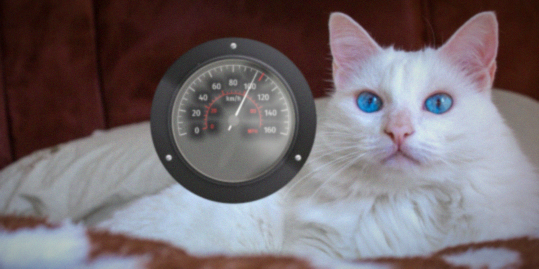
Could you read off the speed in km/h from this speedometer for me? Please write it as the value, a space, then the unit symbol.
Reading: 100 km/h
